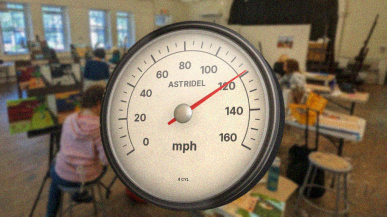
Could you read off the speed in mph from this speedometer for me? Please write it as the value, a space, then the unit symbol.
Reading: 120 mph
